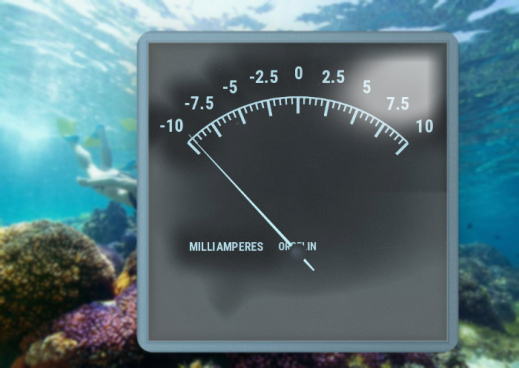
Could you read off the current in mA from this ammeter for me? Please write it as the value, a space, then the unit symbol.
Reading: -9.5 mA
